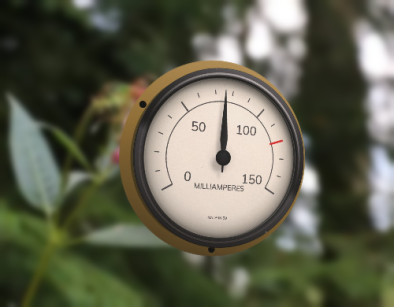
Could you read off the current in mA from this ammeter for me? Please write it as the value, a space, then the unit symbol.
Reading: 75 mA
